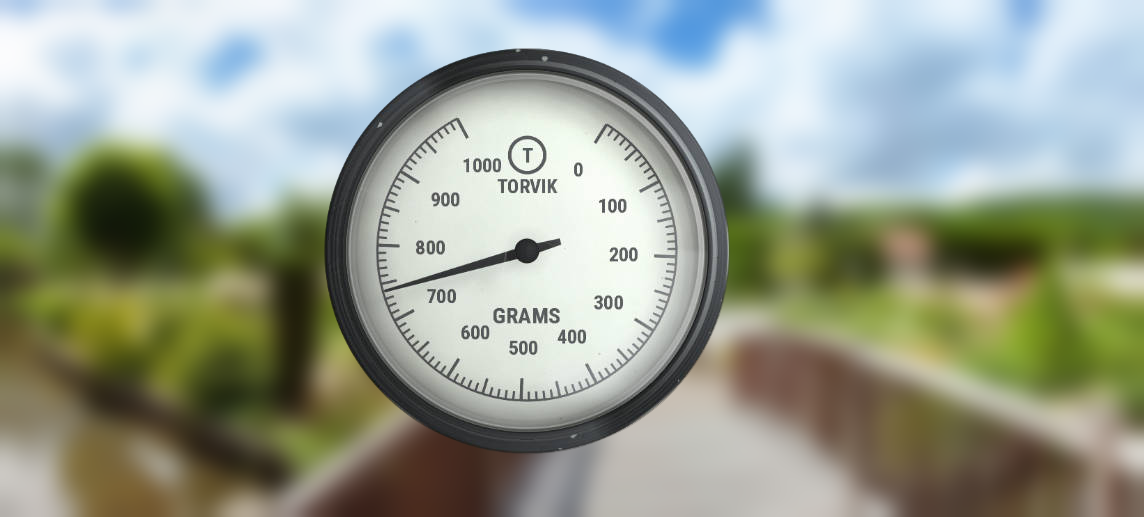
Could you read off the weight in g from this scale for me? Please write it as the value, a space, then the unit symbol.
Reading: 740 g
